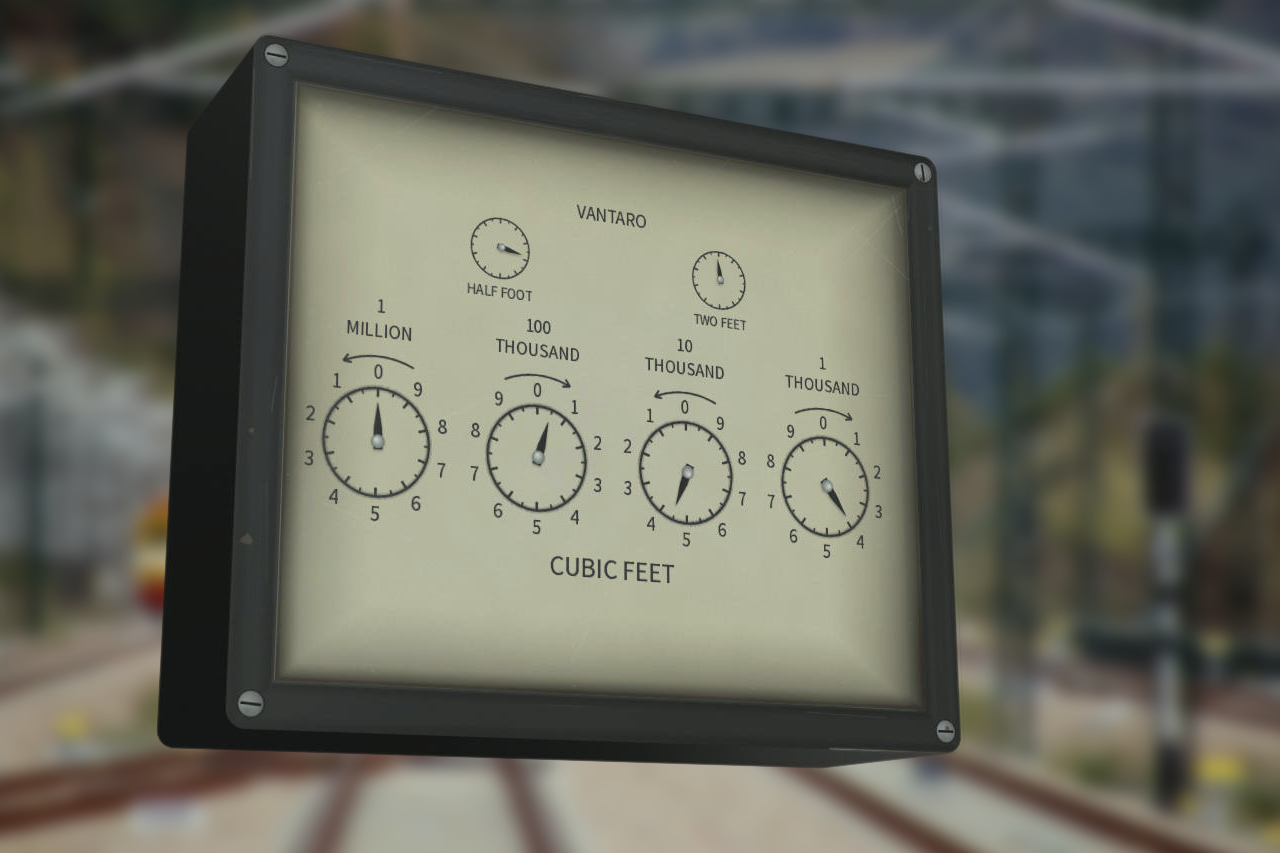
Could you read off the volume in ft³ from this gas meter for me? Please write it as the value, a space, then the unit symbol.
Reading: 4400 ft³
